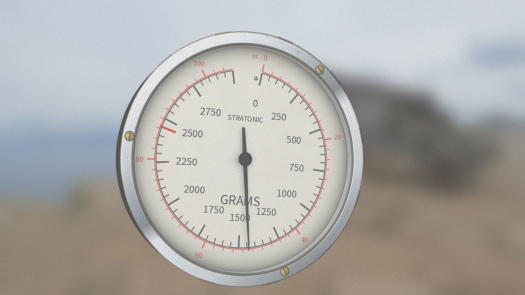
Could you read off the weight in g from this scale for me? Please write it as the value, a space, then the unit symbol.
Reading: 1450 g
